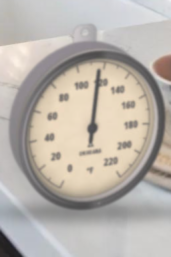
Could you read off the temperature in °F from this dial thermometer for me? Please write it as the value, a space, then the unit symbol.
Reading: 115 °F
